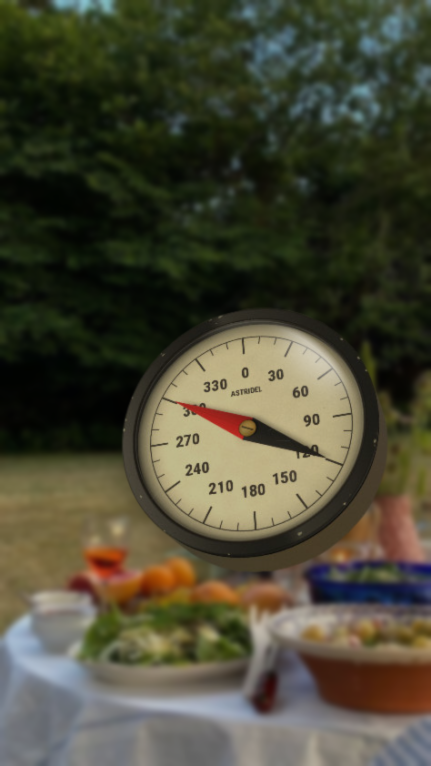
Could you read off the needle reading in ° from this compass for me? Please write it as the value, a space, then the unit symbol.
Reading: 300 °
